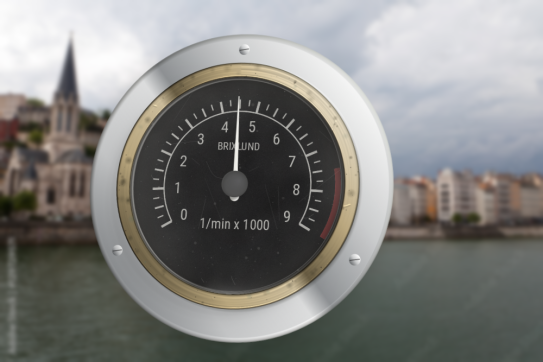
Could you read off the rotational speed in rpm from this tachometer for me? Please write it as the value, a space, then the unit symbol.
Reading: 4500 rpm
